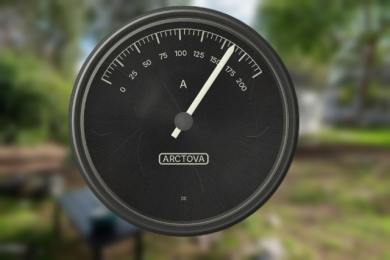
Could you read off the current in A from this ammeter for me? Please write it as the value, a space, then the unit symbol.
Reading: 160 A
